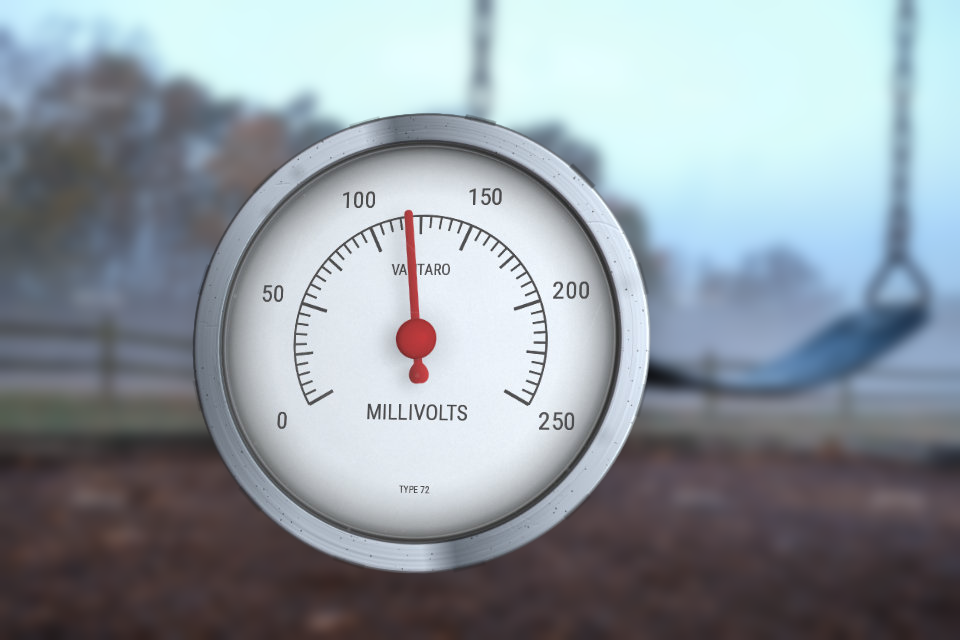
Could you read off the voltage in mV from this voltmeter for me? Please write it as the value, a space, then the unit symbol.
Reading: 120 mV
